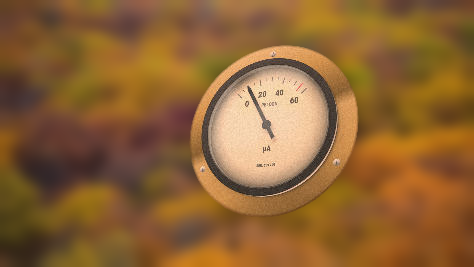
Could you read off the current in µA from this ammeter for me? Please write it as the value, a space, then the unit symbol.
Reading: 10 µA
